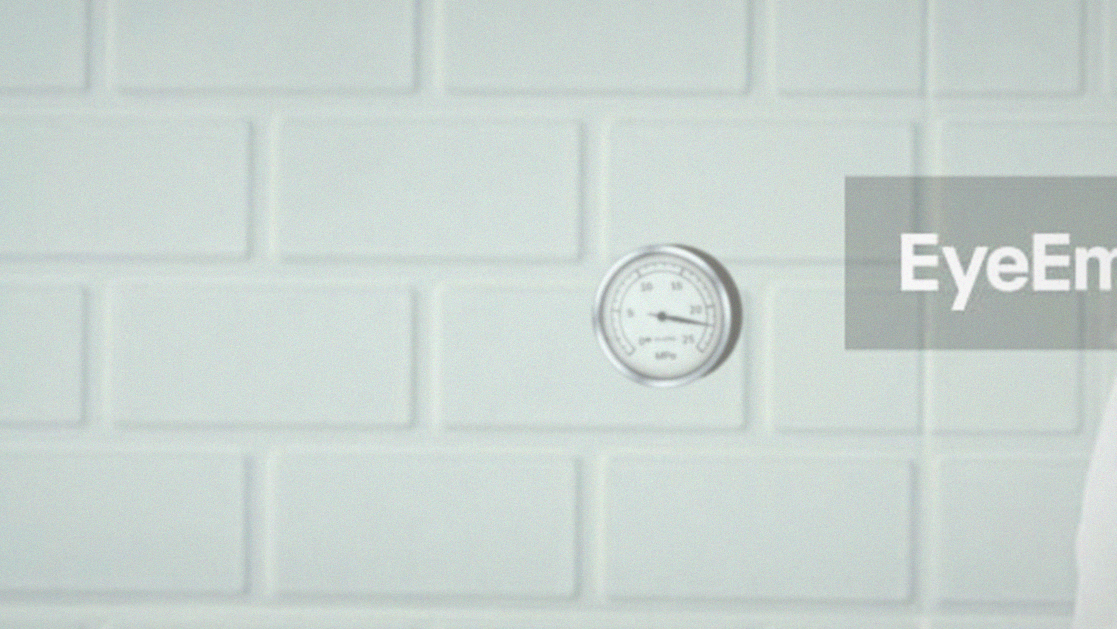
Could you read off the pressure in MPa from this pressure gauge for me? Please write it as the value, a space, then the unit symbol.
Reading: 22 MPa
